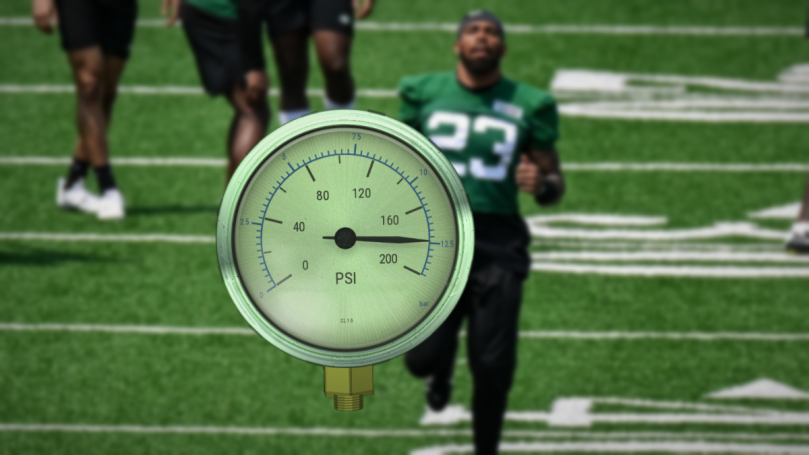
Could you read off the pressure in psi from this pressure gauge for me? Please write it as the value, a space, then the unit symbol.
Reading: 180 psi
